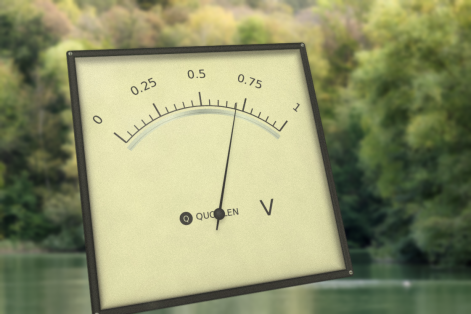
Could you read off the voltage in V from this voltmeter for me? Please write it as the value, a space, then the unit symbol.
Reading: 0.7 V
